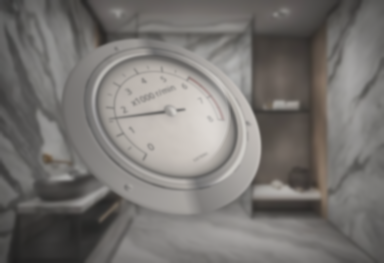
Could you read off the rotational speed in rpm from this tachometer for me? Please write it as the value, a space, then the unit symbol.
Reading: 1500 rpm
